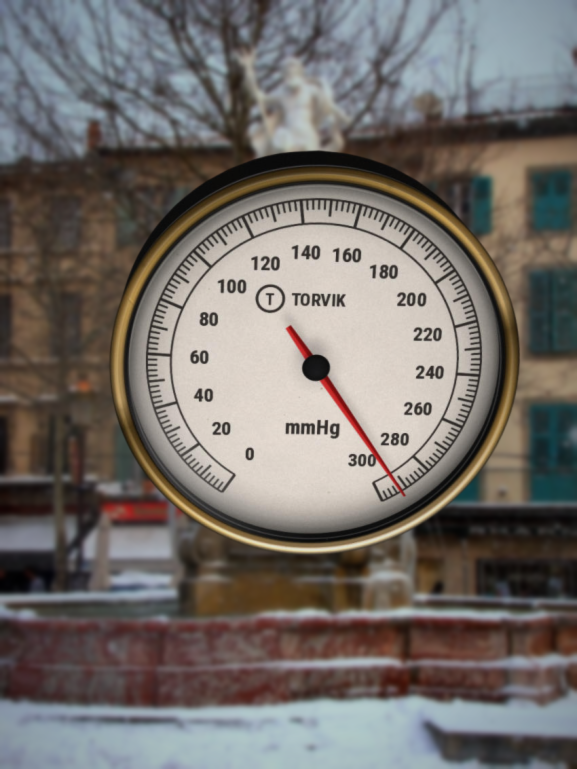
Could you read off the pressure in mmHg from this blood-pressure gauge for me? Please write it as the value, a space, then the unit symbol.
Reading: 292 mmHg
